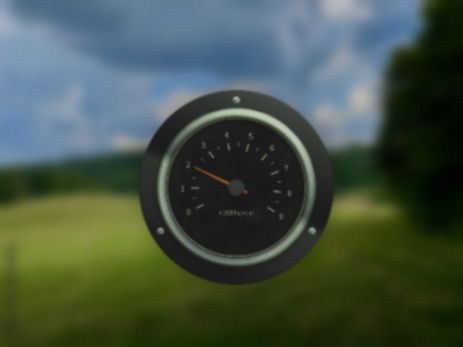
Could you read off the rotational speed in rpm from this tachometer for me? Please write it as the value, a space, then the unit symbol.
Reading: 2000 rpm
